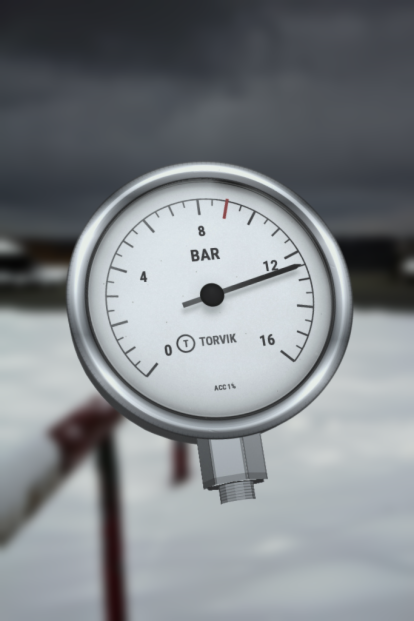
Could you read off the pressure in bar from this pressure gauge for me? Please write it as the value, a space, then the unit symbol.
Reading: 12.5 bar
